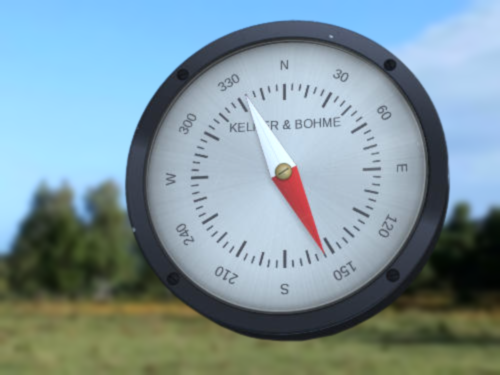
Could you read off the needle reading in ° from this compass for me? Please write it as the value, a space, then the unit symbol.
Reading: 155 °
